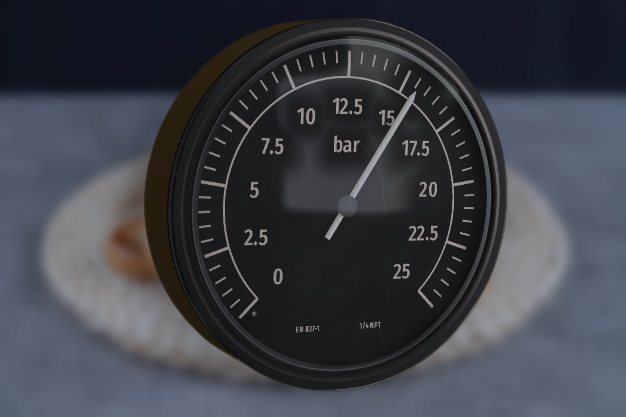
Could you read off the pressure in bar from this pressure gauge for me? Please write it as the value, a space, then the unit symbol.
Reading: 15.5 bar
